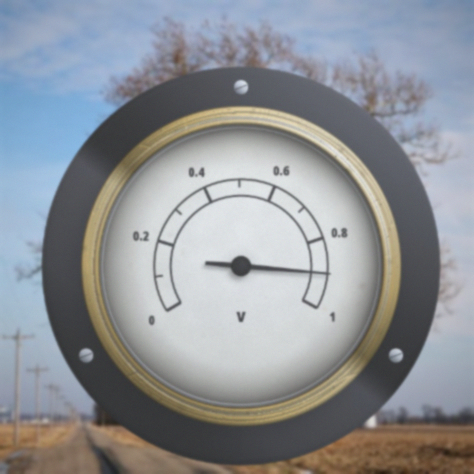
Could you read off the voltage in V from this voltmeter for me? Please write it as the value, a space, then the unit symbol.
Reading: 0.9 V
